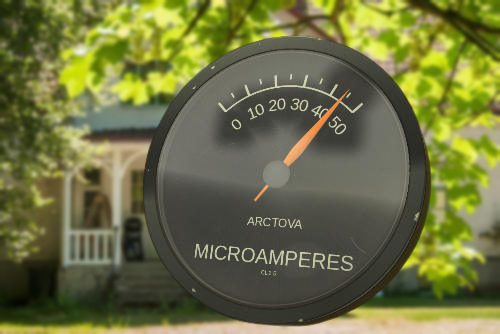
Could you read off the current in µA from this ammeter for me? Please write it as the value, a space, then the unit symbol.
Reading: 45 µA
